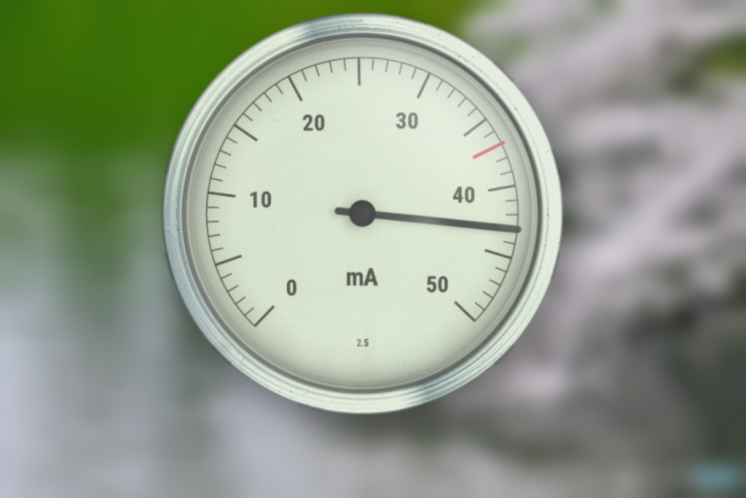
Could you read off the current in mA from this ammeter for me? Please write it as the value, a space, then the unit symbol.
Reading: 43 mA
